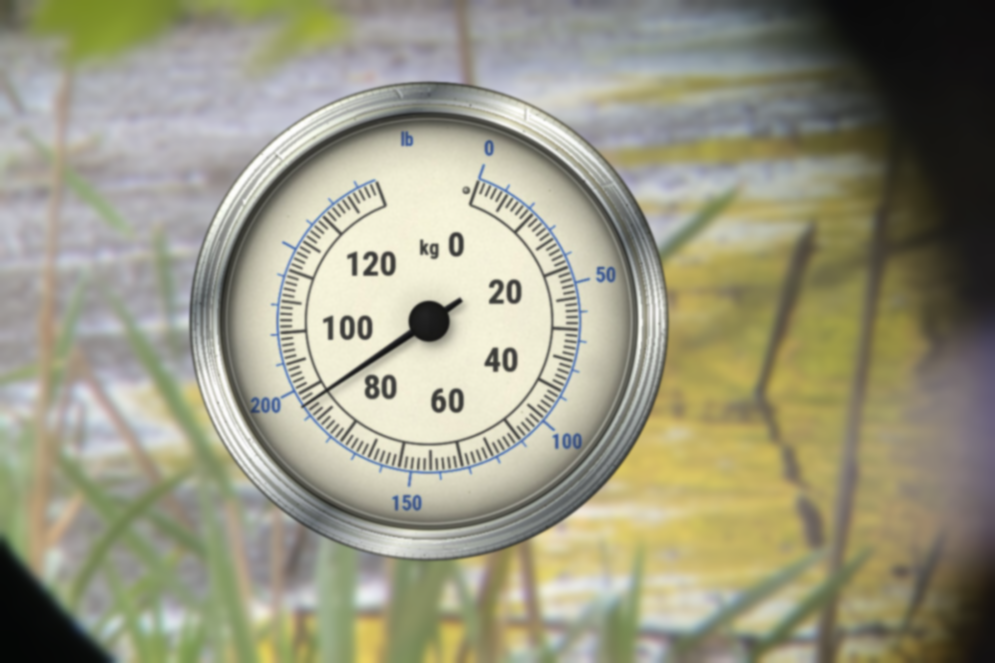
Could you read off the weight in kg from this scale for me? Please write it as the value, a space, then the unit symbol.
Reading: 88 kg
